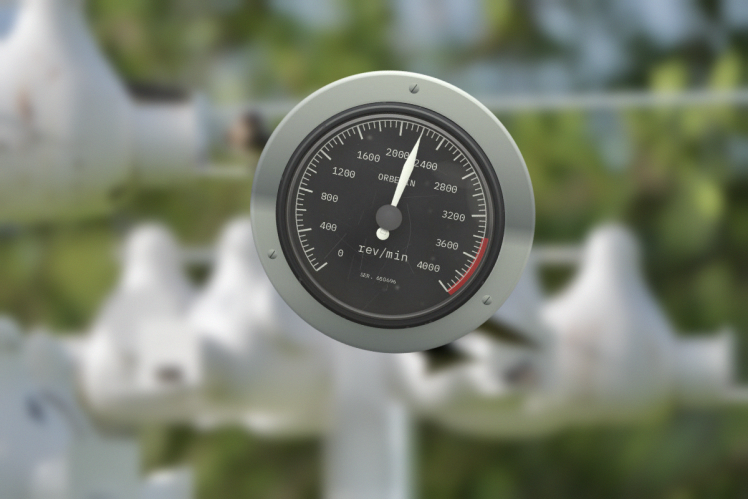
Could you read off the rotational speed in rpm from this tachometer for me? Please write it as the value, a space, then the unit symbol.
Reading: 2200 rpm
